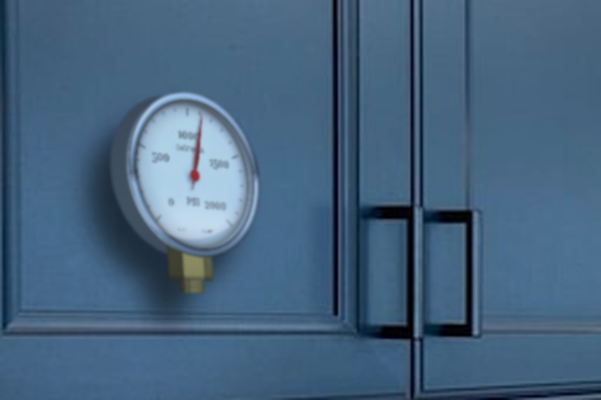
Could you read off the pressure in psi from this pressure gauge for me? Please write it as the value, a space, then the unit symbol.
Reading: 1100 psi
